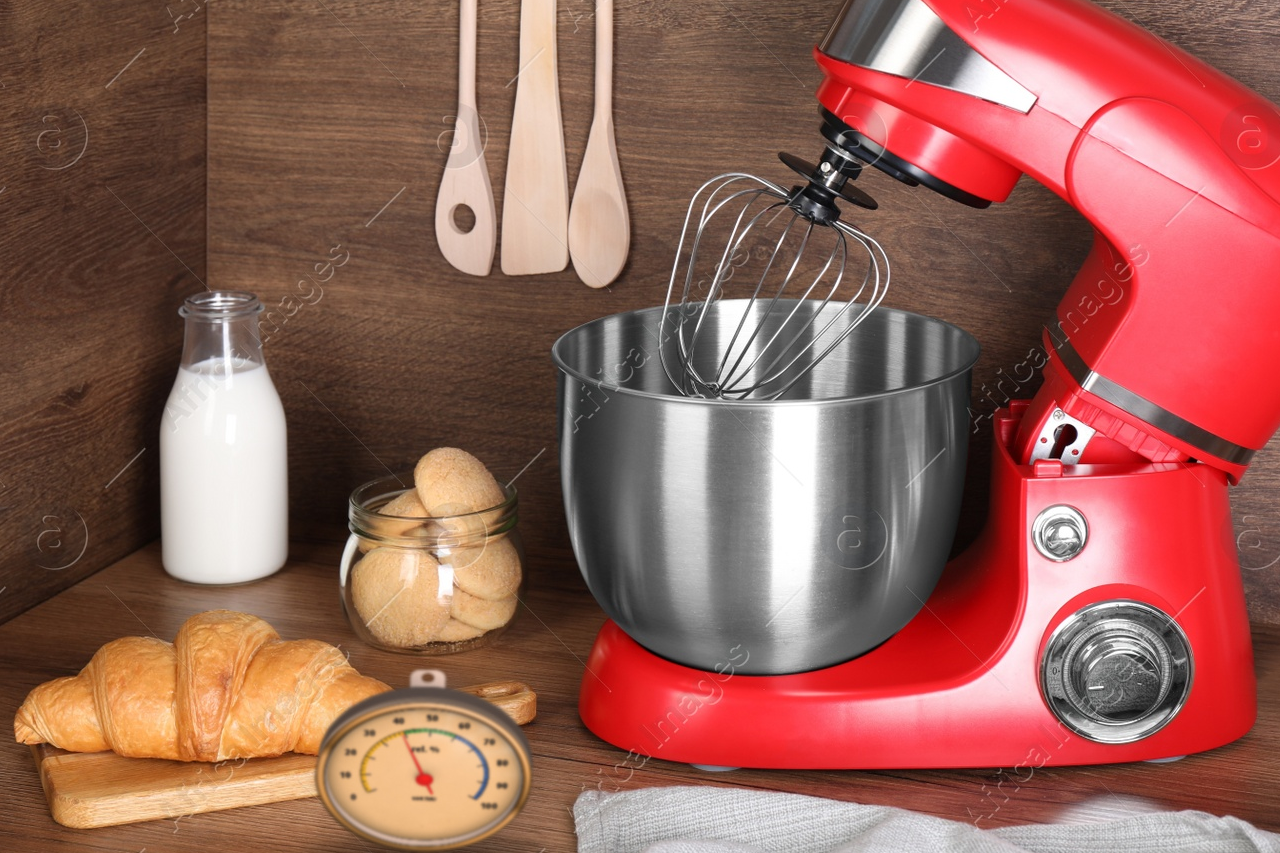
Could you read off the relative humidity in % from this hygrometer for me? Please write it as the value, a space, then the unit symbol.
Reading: 40 %
